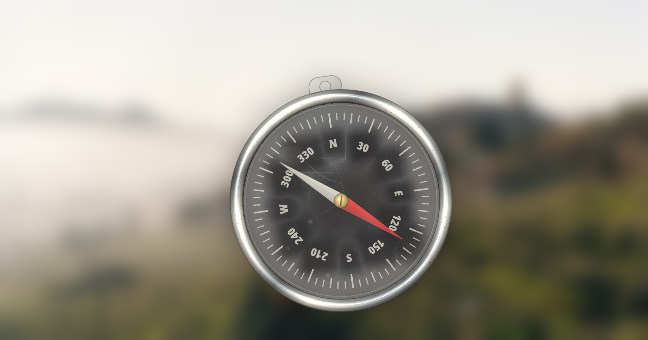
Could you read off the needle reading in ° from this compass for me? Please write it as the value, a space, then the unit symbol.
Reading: 130 °
